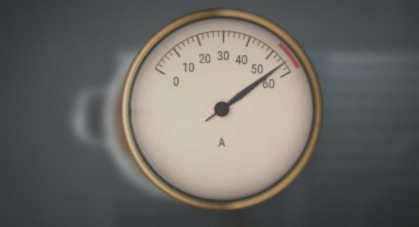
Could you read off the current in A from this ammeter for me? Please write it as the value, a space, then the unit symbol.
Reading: 56 A
